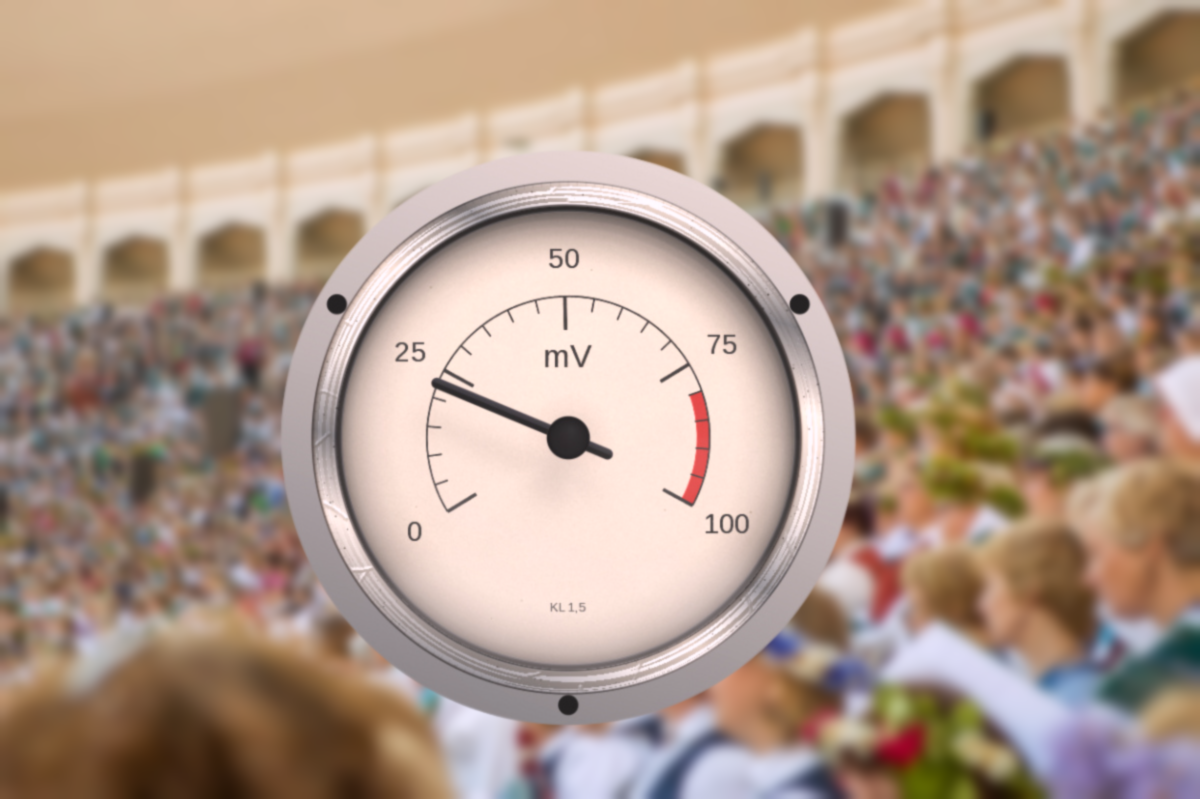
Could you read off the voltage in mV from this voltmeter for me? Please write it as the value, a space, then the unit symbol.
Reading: 22.5 mV
